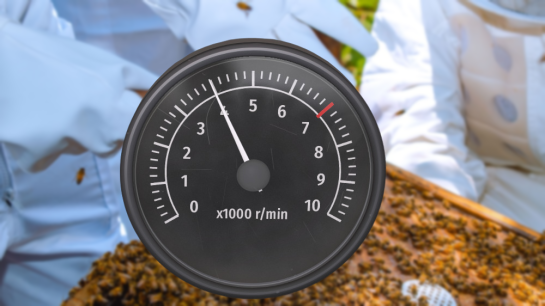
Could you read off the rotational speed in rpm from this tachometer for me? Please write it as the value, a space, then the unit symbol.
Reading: 4000 rpm
